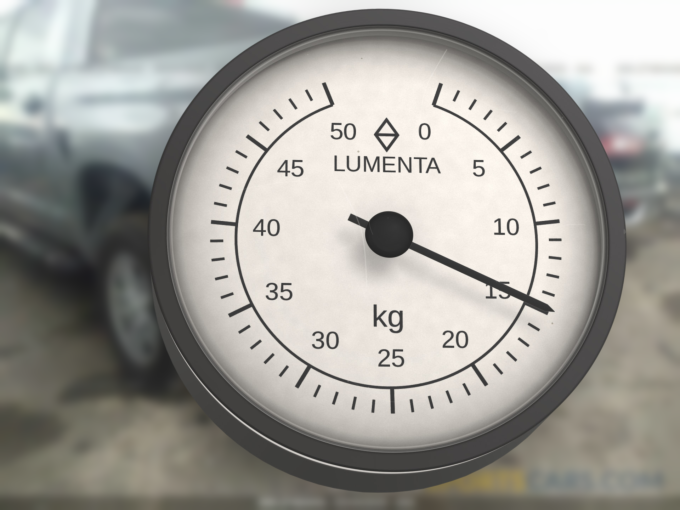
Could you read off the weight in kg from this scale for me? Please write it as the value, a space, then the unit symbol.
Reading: 15 kg
